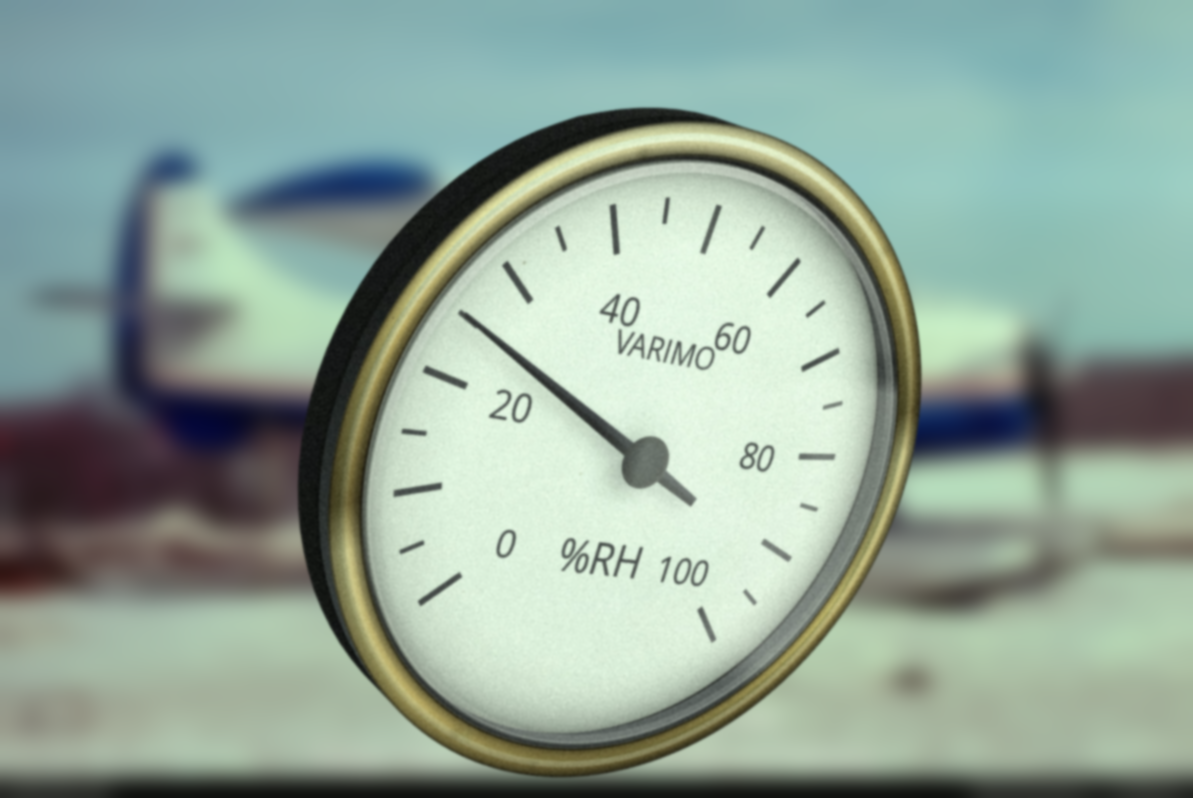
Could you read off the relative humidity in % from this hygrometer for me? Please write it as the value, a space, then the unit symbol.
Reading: 25 %
